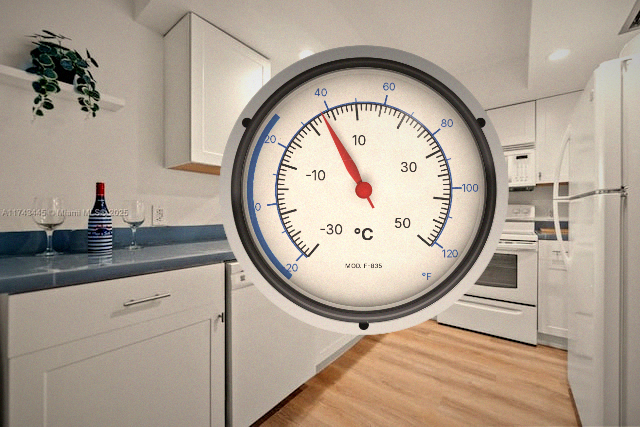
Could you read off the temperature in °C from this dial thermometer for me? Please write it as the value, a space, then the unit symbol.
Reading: 3 °C
